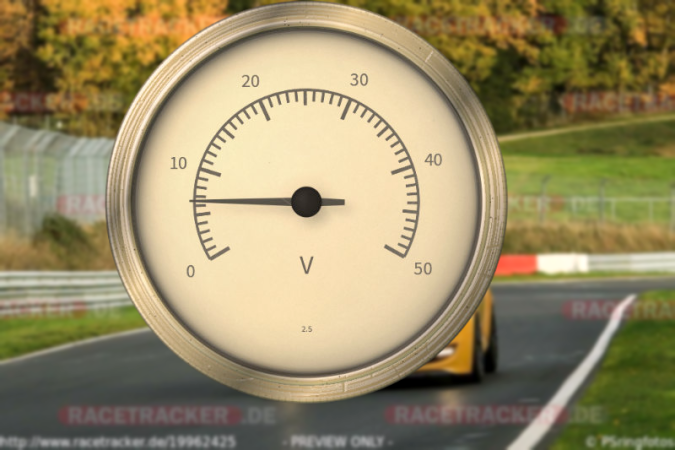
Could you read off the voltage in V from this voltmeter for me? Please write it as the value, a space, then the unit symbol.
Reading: 6.5 V
